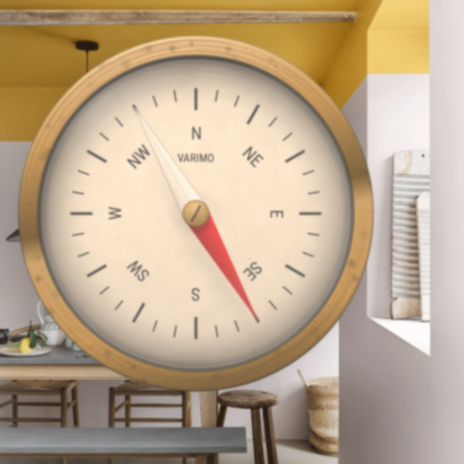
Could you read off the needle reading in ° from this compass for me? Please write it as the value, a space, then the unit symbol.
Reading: 150 °
